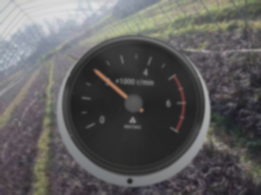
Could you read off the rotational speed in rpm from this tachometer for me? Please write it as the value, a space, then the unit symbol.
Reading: 2000 rpm
